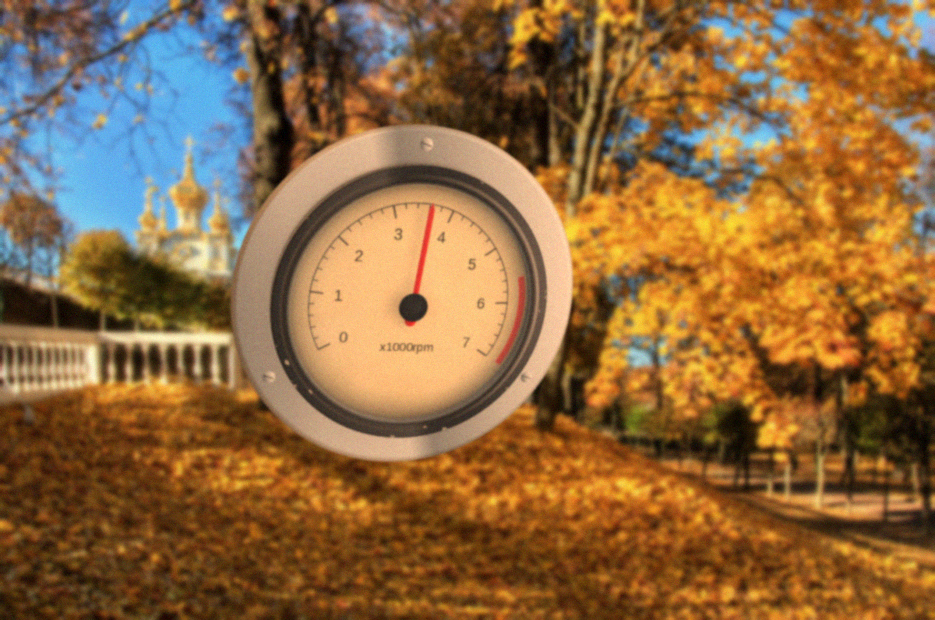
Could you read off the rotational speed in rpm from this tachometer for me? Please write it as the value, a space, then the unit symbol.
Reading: 3600 rpm
